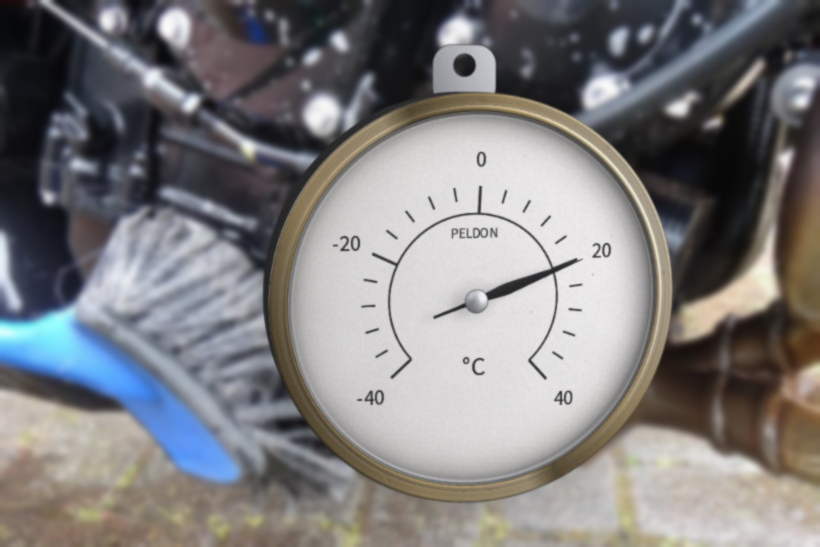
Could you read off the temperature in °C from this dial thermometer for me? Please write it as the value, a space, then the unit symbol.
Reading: 20 °C
